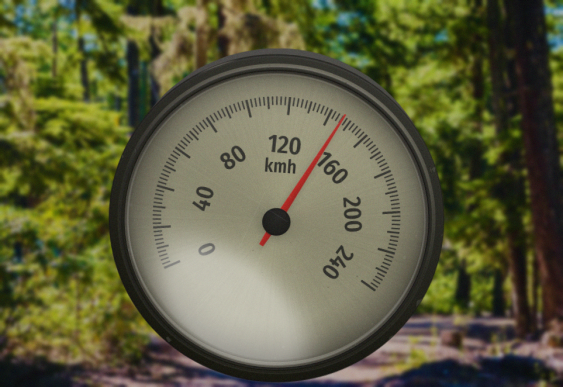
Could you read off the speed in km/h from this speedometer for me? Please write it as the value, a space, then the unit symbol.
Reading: 146 km/h
